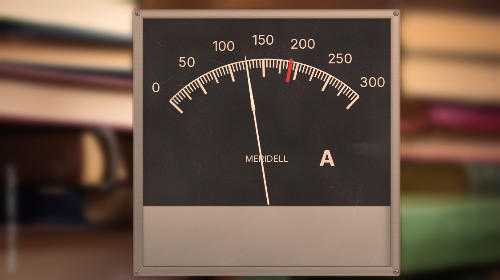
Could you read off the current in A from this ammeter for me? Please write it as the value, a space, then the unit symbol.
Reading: 125 A
